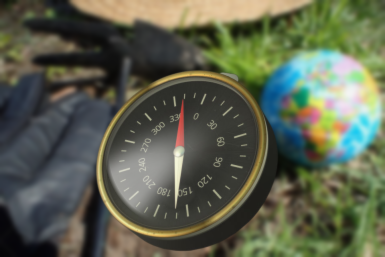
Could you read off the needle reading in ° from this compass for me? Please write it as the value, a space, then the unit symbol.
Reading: 340 °
